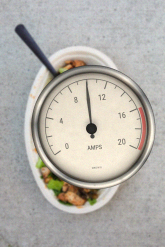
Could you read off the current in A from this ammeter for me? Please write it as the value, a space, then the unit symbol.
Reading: 10 A
